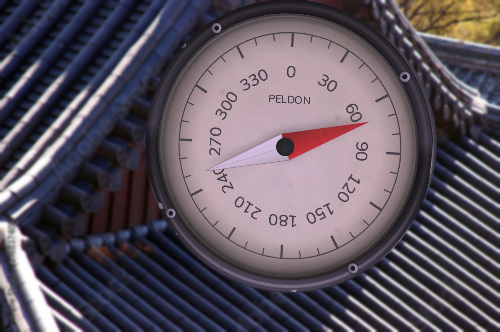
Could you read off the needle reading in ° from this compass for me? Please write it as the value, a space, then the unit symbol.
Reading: 70 °
